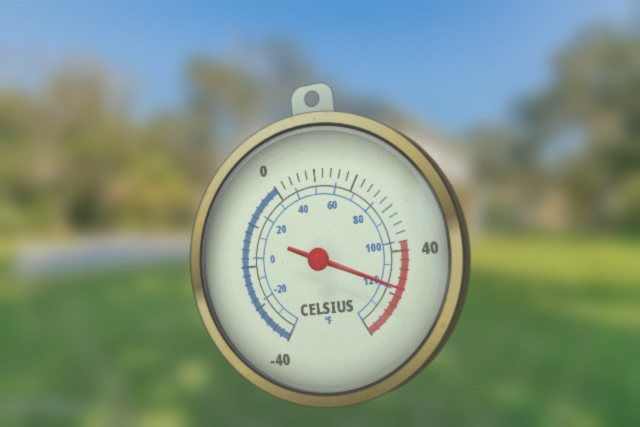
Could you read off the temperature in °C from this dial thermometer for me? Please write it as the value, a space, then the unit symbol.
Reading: 48 °C
